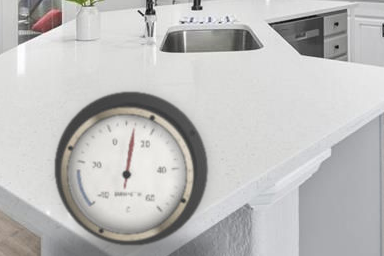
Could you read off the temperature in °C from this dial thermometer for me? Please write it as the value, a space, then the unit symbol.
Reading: 12 °C
